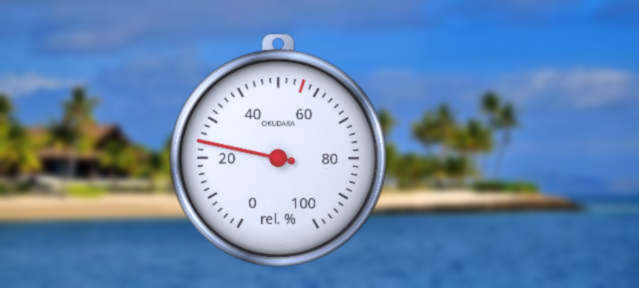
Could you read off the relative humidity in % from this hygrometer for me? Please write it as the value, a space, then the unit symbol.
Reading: 24 %
